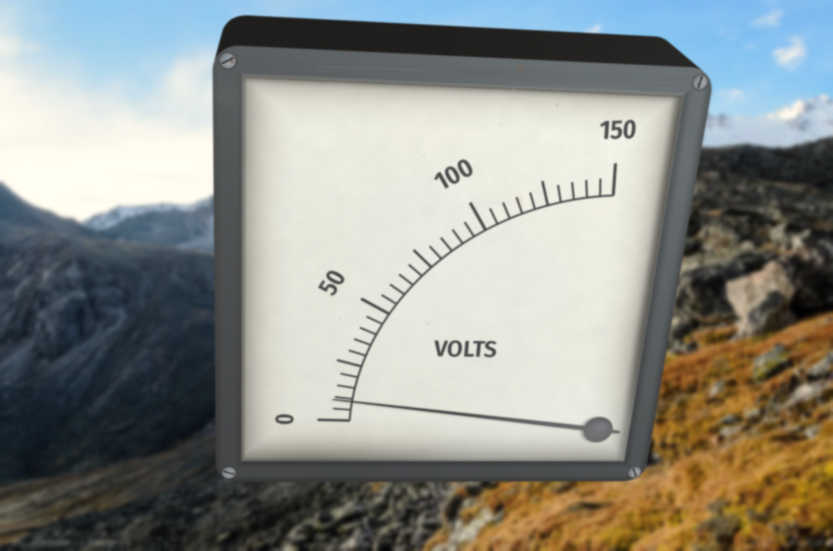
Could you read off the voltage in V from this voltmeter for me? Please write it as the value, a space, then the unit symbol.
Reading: 10 V
